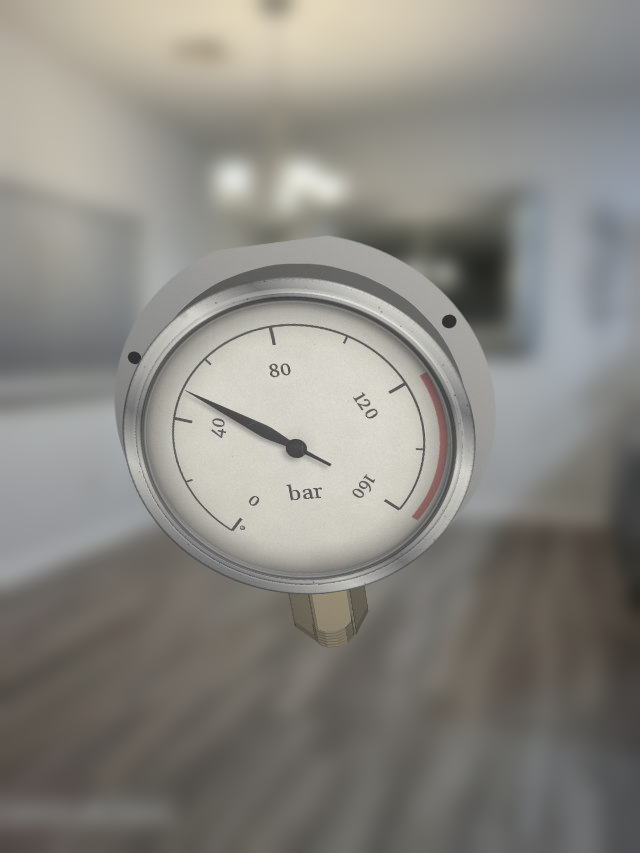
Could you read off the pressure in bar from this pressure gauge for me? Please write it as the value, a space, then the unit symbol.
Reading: 50 bar
